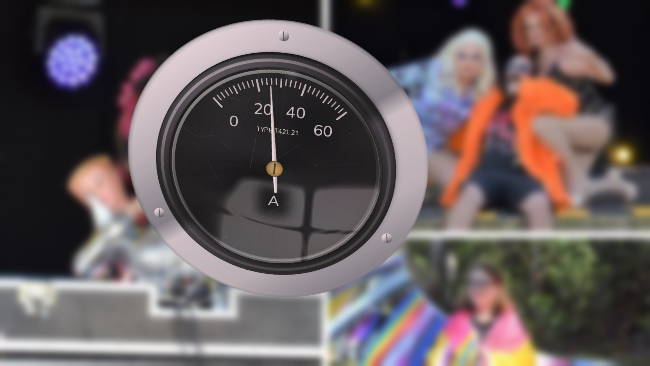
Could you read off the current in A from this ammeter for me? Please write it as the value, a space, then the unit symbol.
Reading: 26 A
